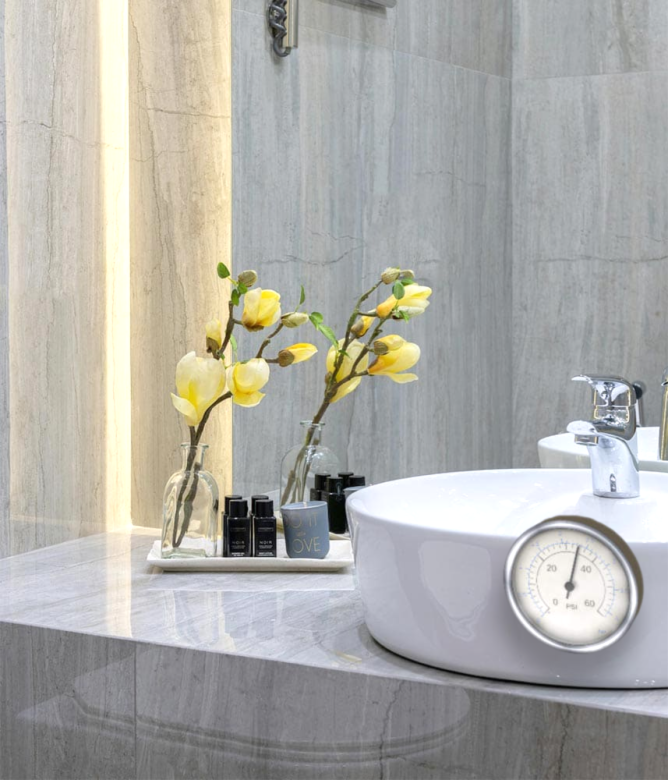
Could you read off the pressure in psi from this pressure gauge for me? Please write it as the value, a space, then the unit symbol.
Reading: 34 psi
